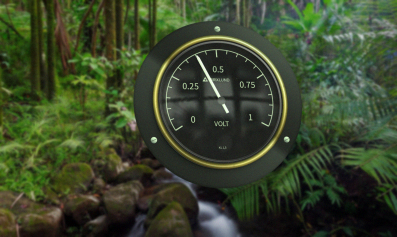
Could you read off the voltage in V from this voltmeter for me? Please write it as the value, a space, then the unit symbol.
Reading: 0.4 V
